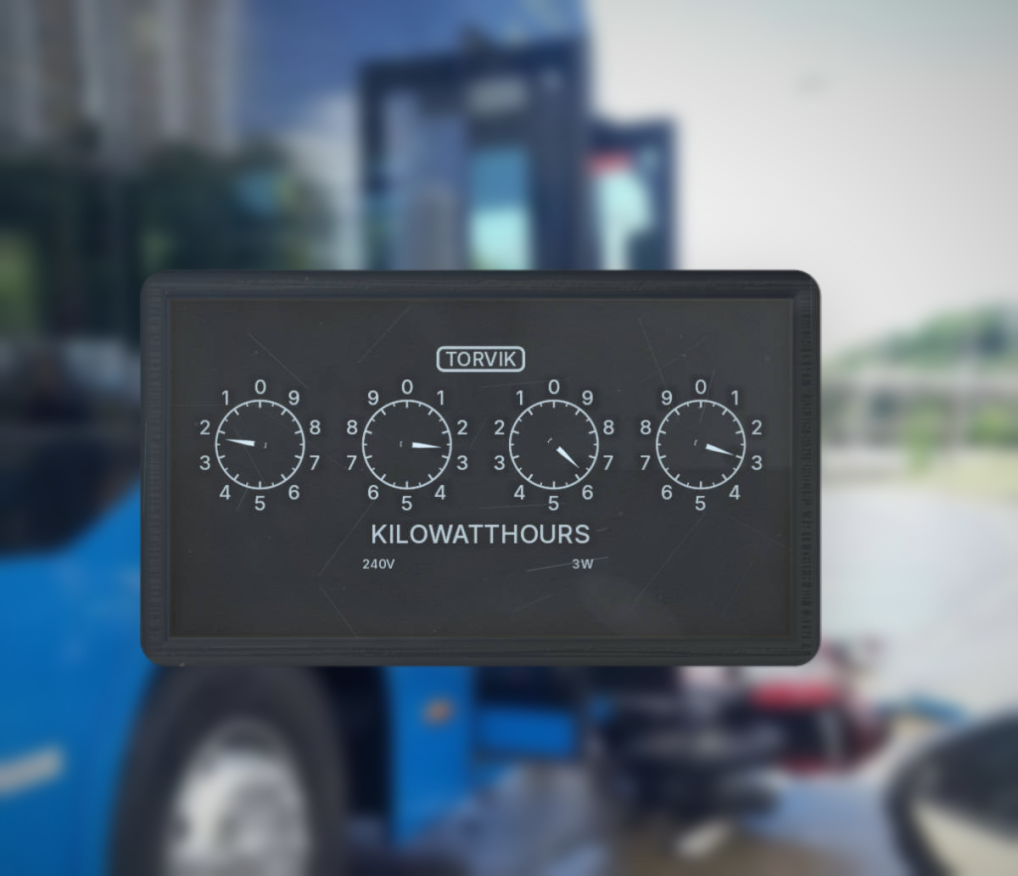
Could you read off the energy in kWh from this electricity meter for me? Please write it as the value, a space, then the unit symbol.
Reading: 2263 kWh
